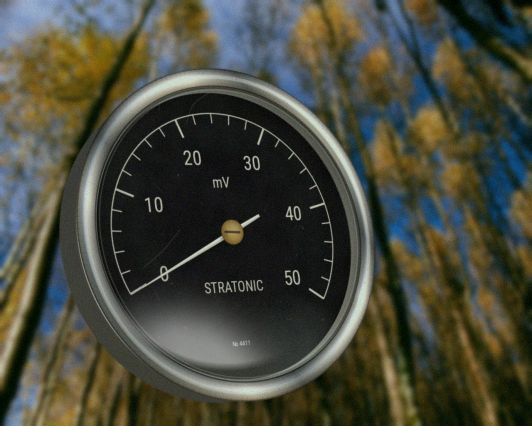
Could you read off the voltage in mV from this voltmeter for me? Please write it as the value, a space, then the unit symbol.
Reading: 0 mV
